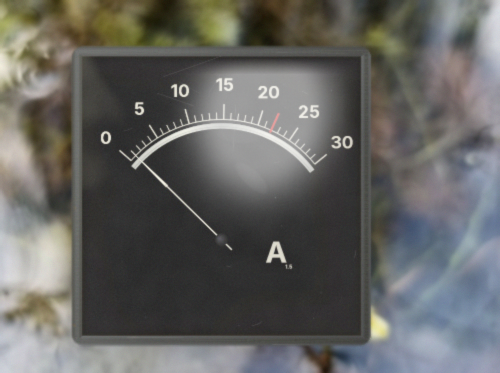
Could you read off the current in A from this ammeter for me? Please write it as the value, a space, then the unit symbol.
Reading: 1 A
